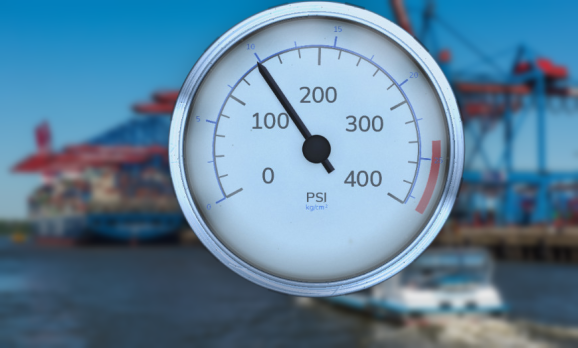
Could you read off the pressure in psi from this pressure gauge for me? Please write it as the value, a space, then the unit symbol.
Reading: 140 psi
